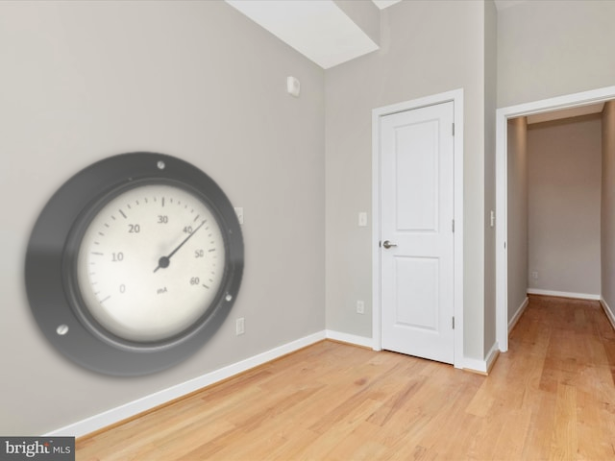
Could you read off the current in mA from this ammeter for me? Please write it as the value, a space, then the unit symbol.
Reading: 42 mA
